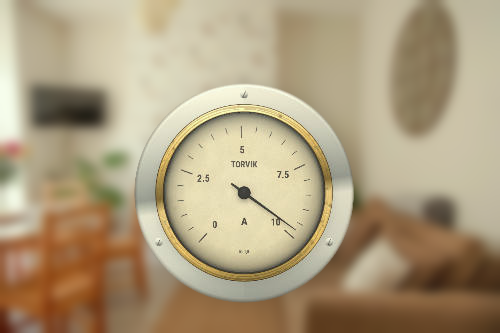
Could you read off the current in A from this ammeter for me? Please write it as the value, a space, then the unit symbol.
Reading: 9.75 A
